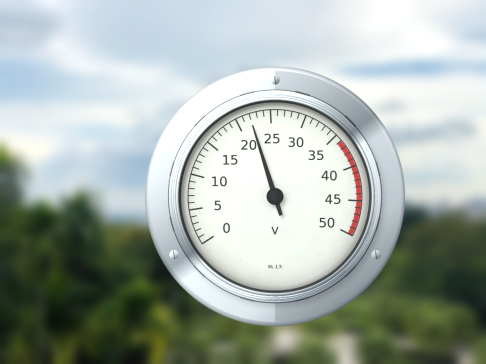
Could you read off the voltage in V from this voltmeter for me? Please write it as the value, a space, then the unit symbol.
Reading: 22 V
